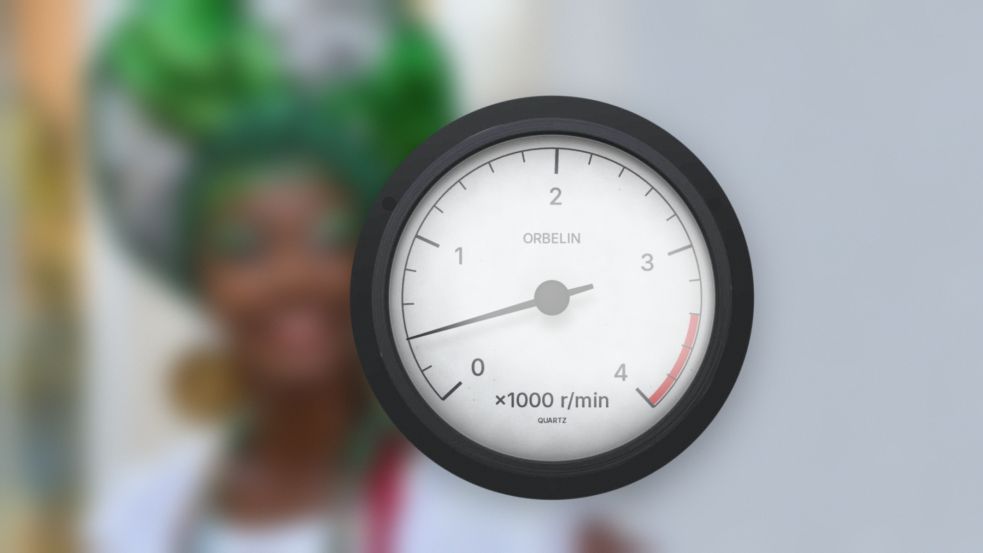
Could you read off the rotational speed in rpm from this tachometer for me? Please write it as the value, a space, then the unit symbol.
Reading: 400 rpm
